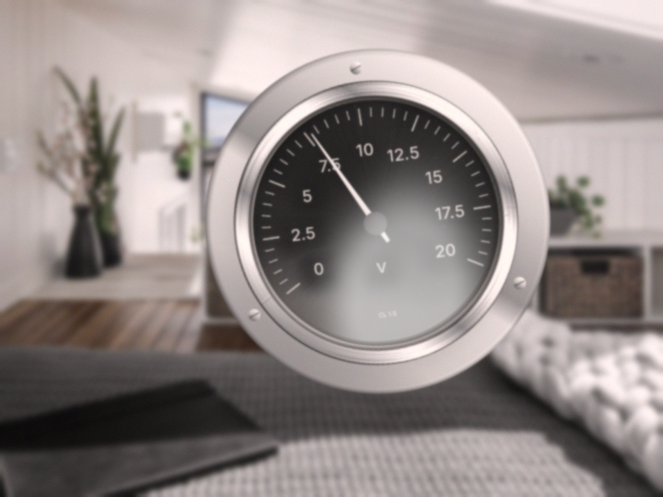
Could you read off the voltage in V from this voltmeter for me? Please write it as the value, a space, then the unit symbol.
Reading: 7.75 V
